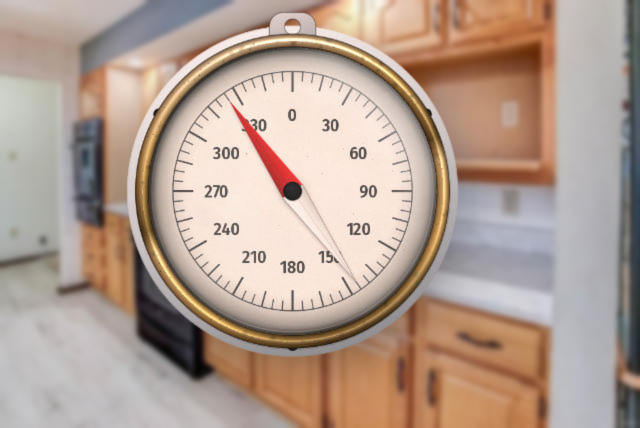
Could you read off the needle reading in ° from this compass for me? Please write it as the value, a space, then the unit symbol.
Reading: 325 °
